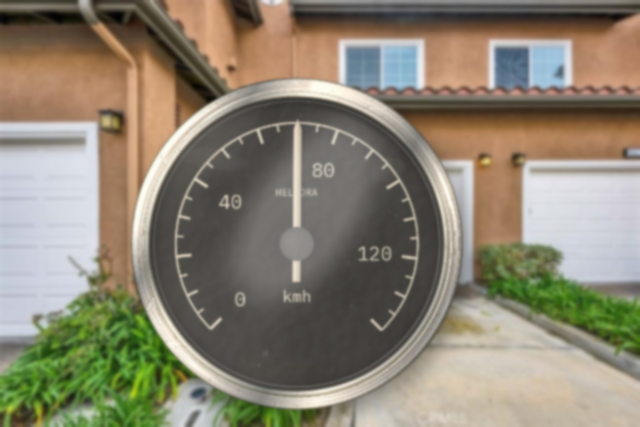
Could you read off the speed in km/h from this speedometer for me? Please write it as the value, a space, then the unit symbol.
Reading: 70 km/h
